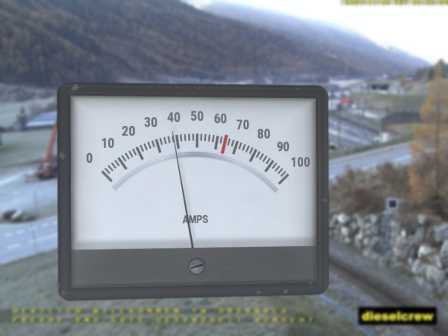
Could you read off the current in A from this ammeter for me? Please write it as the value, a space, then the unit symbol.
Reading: 38 A
